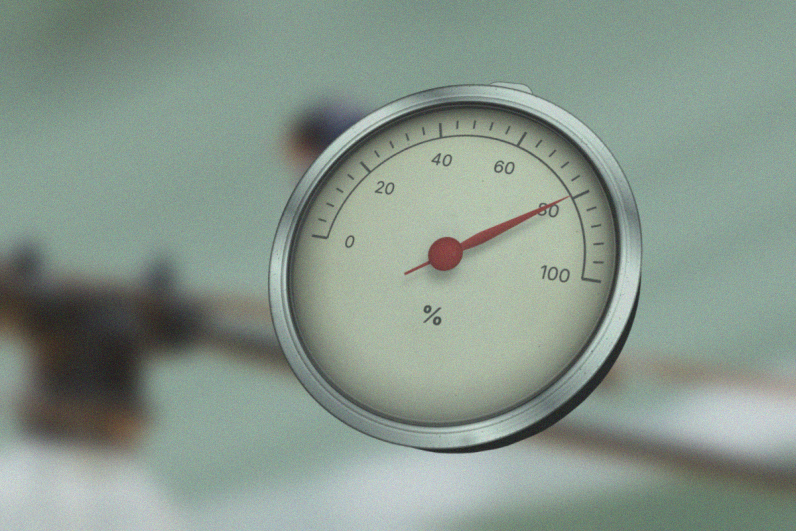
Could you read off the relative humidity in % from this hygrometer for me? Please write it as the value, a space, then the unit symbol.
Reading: 80 %
